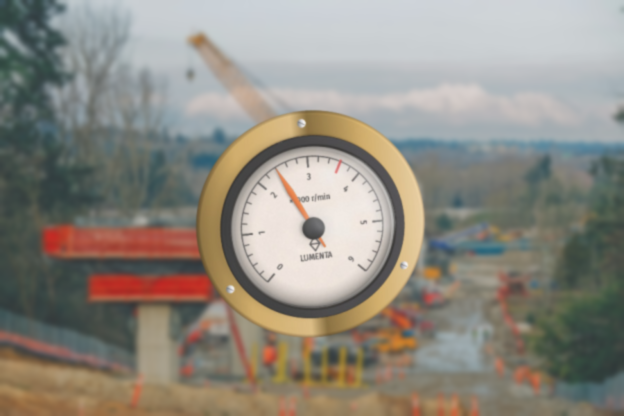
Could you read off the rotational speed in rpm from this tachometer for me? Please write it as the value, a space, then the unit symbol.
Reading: 2400 rpm
